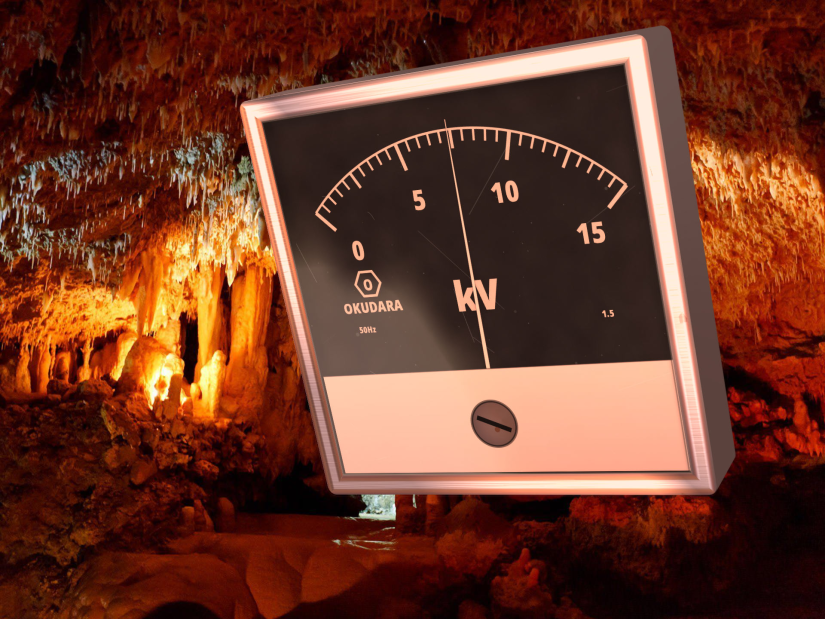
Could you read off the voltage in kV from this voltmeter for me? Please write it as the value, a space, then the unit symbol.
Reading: 7.5 kV
